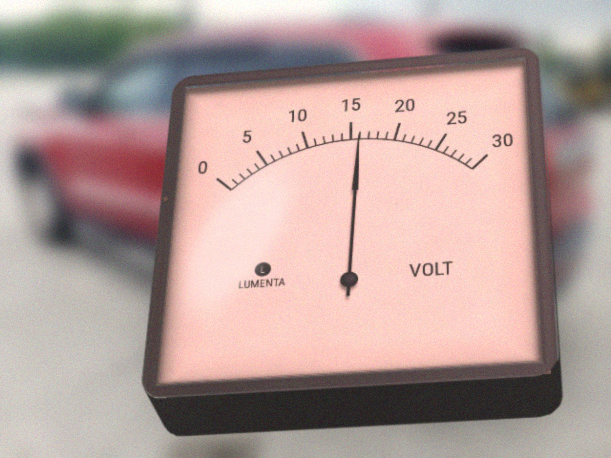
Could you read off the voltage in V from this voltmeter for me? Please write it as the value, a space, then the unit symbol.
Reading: 16 V
